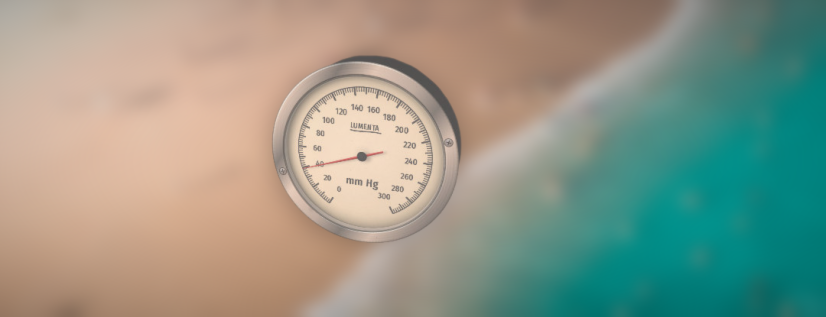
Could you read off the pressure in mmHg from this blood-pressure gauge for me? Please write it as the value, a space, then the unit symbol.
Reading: 40 mmHg
